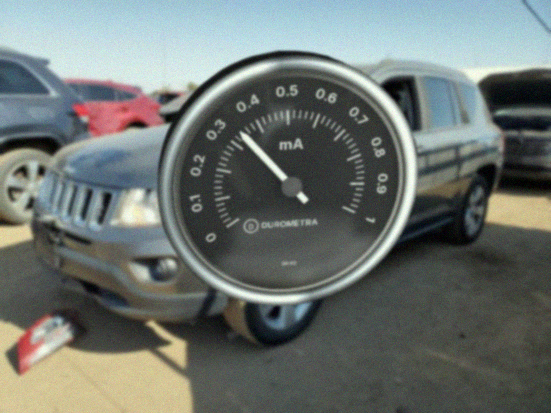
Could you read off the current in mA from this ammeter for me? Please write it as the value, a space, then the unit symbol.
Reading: 0.34 mA
